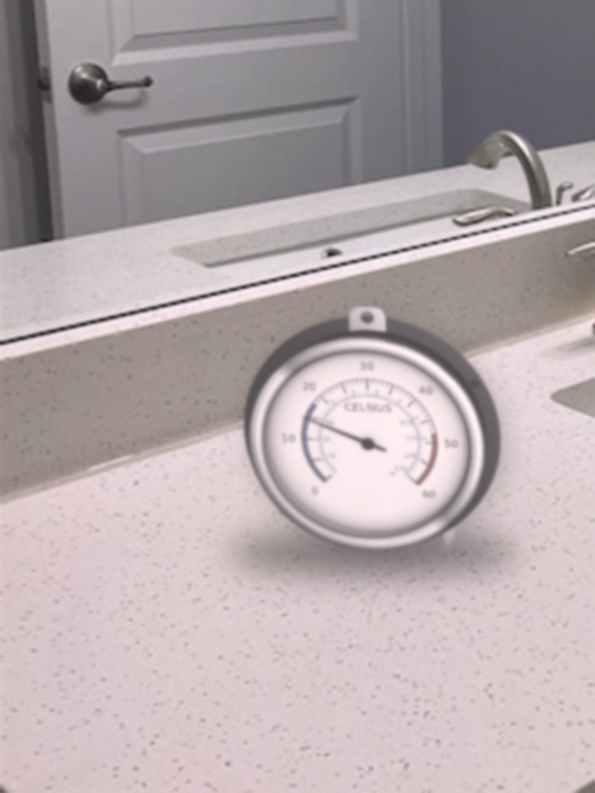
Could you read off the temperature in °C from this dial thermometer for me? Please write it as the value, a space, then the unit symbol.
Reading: 15 °C
